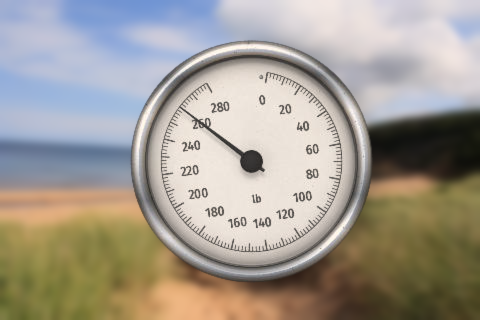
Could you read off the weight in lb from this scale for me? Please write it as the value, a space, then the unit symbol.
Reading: 260 lb
